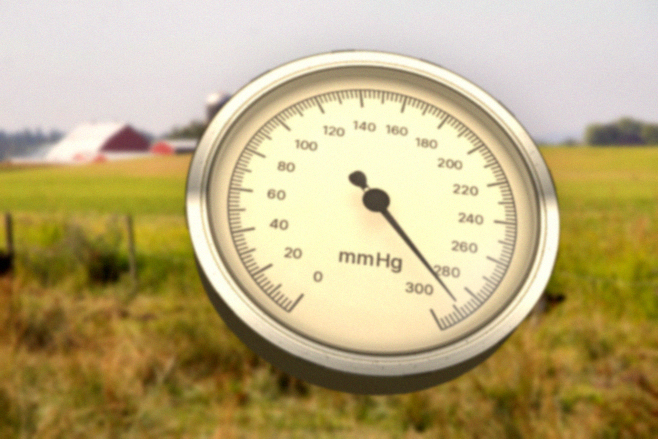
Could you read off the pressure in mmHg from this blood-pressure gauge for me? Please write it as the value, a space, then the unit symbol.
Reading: 290 mmHg
